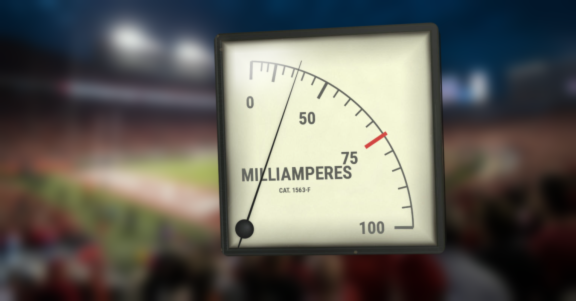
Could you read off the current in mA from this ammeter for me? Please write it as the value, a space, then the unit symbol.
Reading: 37.5 mA
